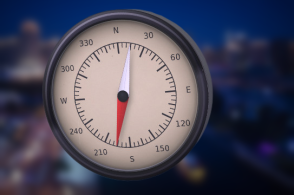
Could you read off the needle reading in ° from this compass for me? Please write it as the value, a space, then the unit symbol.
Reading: 195 °
